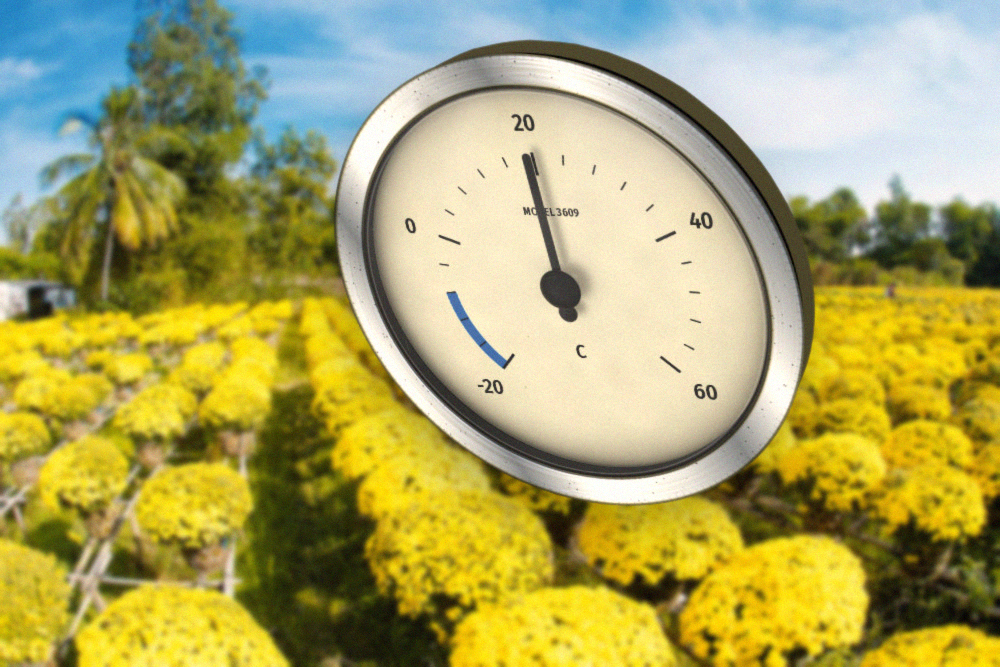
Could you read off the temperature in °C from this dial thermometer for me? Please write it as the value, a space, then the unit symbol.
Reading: 20 °C
